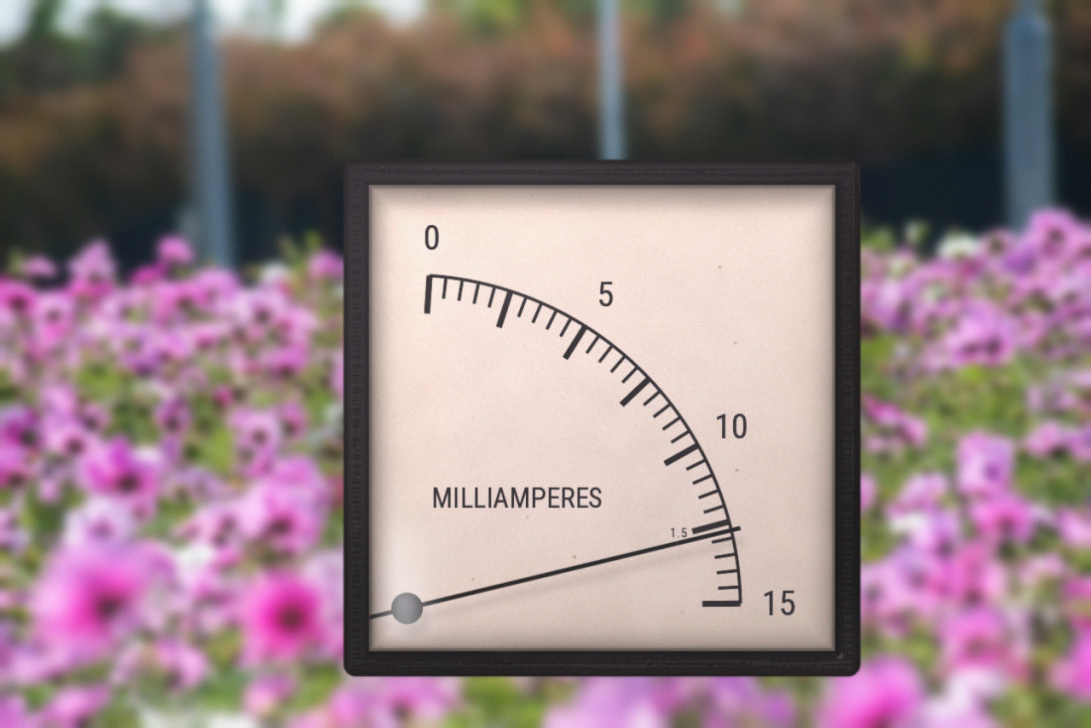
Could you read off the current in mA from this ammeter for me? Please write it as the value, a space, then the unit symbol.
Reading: 12.75 mA
